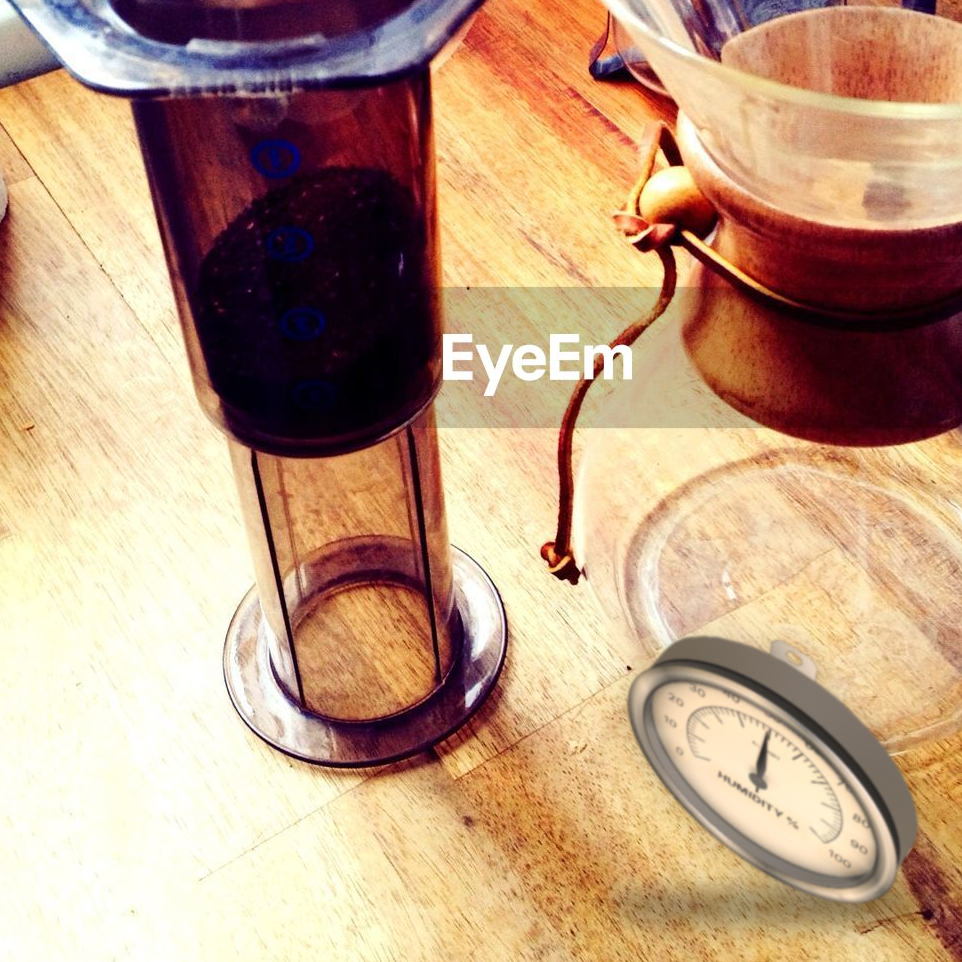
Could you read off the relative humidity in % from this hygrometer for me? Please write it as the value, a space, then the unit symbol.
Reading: 50 %
